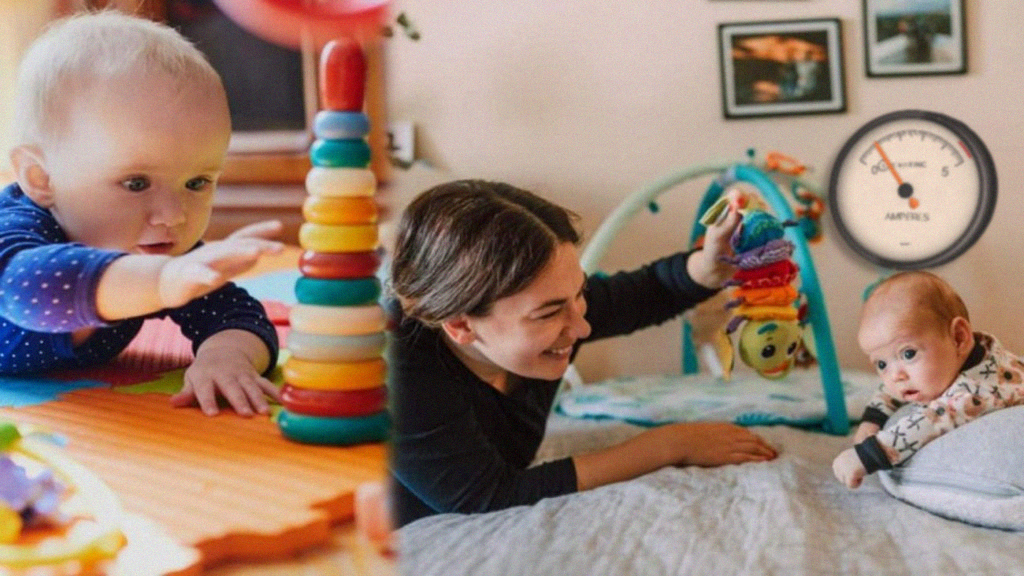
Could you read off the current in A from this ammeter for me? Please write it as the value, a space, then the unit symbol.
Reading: 1 A
